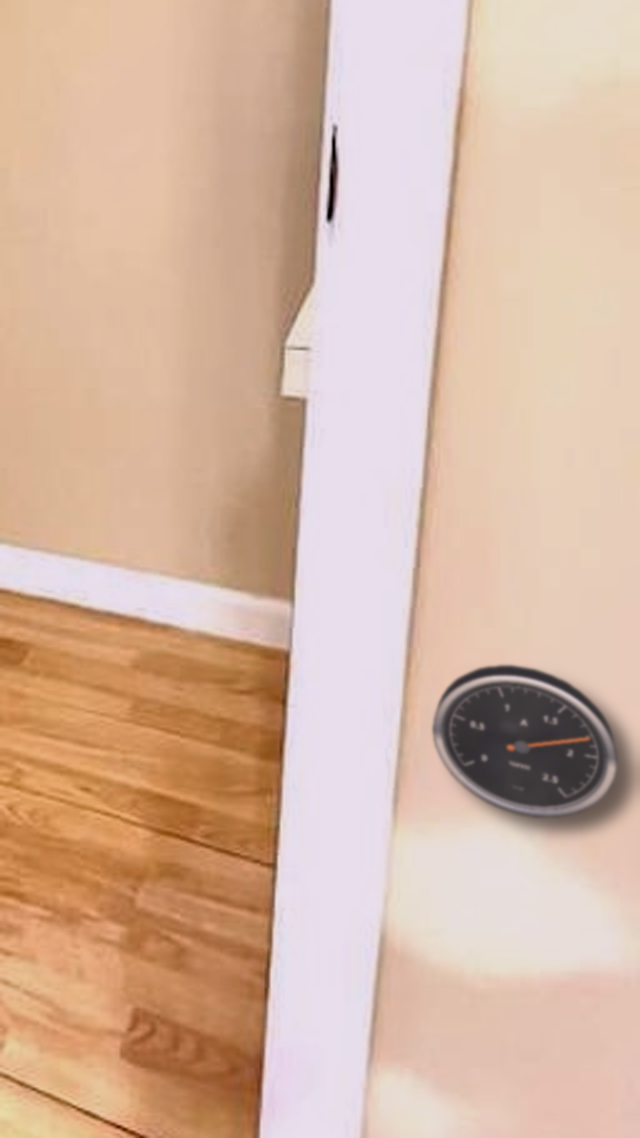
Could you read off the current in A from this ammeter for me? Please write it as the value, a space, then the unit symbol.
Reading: 1.8 A
